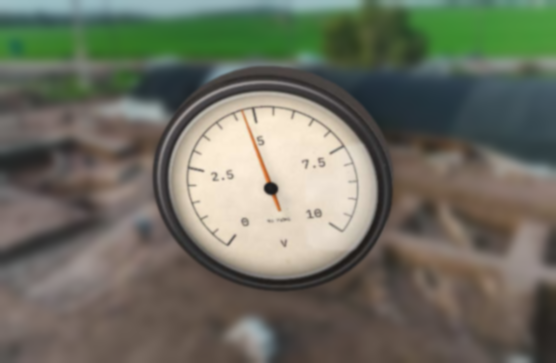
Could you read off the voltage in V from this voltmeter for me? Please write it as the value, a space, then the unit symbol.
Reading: 4.75 V
